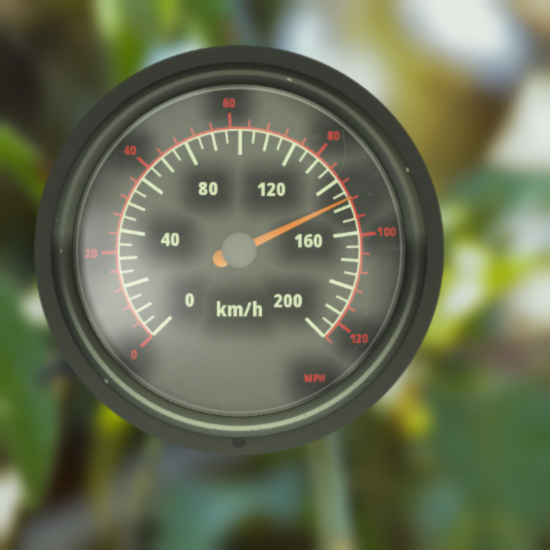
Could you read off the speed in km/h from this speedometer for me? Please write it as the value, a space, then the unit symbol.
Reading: 147.5 km/h
